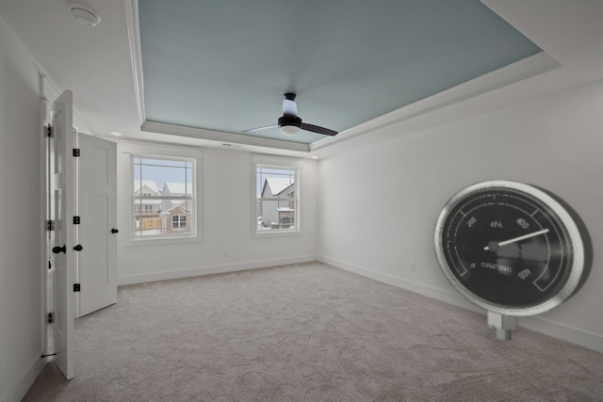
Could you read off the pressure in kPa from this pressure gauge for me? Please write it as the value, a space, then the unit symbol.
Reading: 450 kPa
